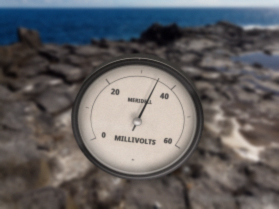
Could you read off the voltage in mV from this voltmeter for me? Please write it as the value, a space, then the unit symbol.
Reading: 35 mV
